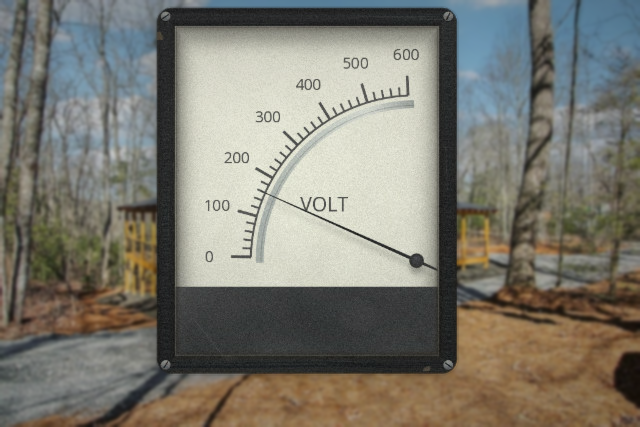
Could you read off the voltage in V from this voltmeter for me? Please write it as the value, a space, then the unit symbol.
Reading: 160 V
